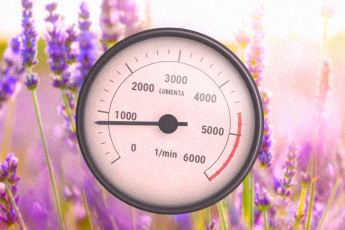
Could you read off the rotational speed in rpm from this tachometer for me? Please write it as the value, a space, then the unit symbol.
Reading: 800 rpm
